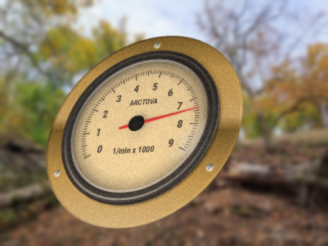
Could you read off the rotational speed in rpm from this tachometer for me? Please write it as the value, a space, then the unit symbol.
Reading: 7500 rpm
